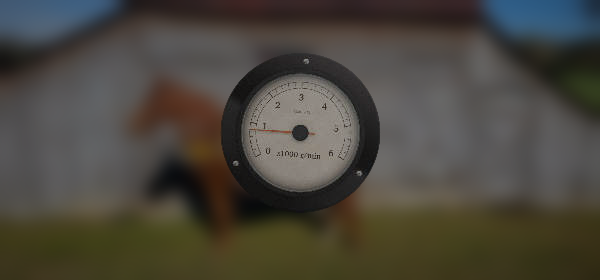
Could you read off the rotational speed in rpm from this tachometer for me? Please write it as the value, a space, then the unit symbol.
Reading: 800 rpm
